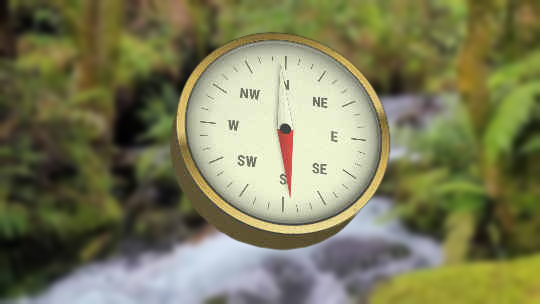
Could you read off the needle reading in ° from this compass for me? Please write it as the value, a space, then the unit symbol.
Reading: 175 °
